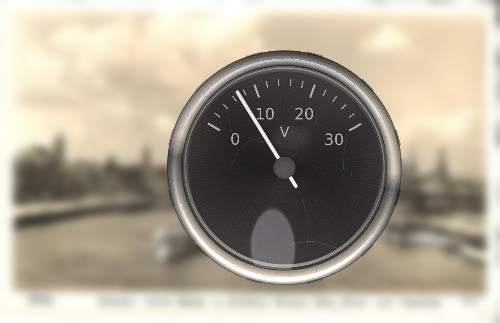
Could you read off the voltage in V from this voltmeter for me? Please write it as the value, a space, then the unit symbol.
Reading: 7 V
